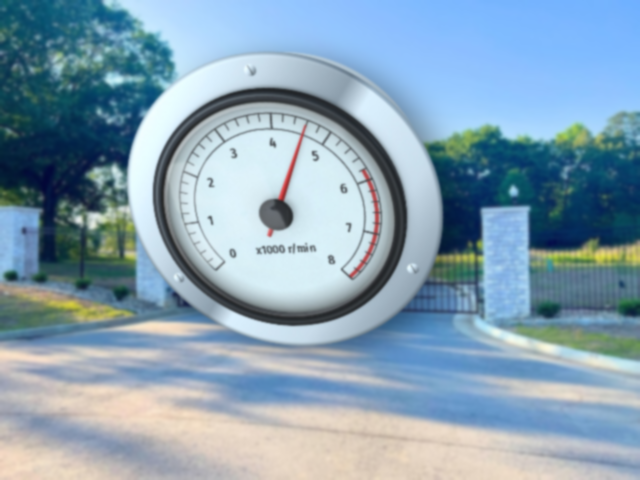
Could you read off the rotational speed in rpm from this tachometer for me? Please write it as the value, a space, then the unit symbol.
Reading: 4600 rpm
